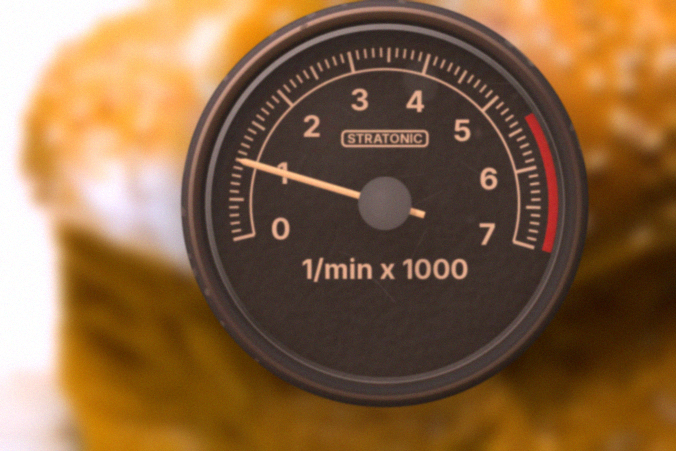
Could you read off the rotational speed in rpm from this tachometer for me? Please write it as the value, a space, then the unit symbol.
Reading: 1000 rpm
